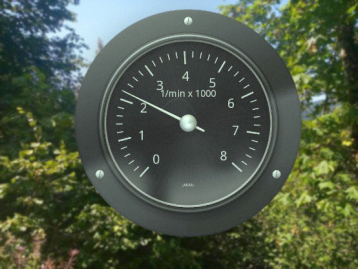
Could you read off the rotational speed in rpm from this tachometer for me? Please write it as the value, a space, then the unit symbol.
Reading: 2200 rpm
